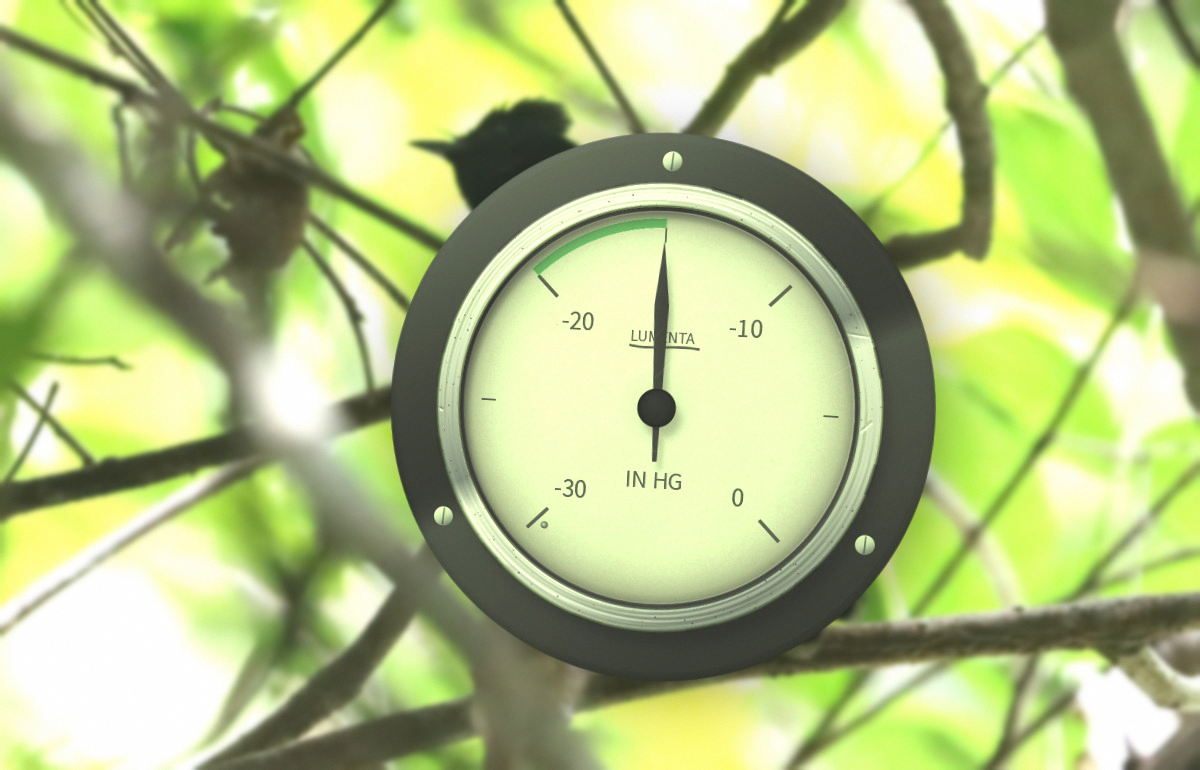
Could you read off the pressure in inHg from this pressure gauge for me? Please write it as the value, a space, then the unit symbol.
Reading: -15 inHg
